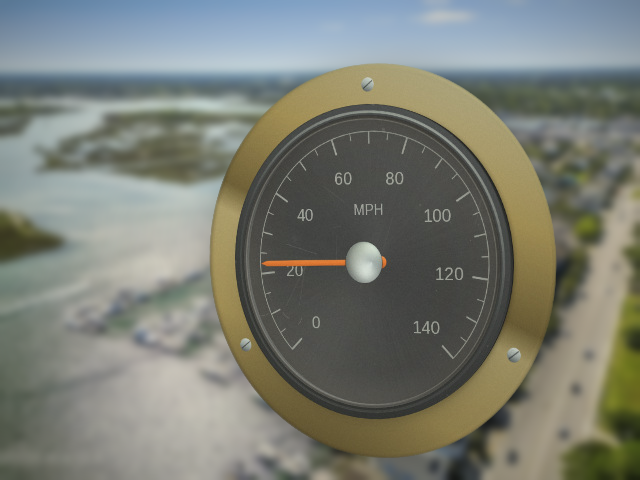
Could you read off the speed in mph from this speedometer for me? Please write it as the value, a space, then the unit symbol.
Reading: 22.5 mph
